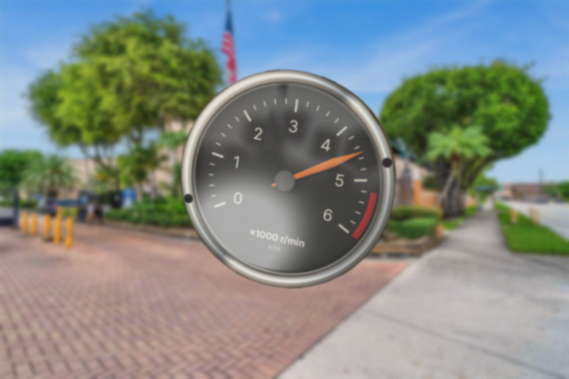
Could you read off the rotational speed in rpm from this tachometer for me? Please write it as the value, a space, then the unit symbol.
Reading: 4500 rpm
